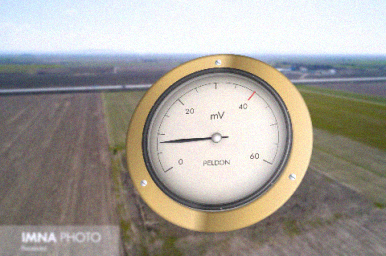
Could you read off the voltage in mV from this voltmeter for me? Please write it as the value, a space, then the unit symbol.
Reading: 7.5 mV
